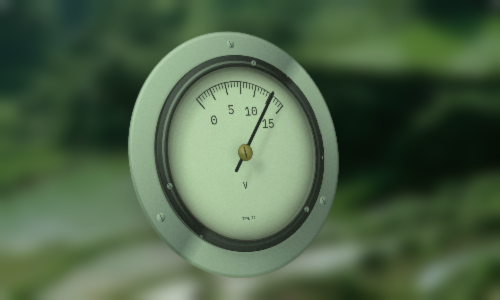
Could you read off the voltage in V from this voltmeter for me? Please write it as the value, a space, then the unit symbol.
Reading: 12.5 V
